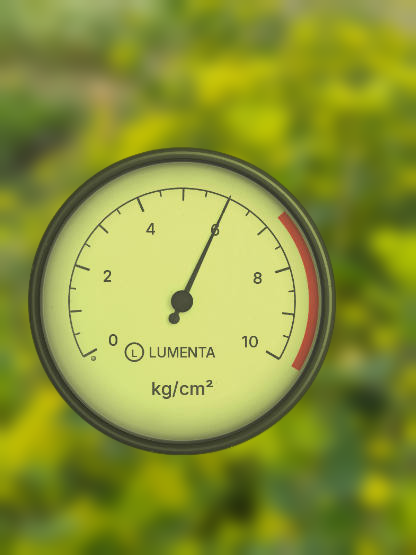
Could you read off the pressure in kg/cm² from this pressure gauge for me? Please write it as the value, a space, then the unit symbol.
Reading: 6 kg/cm²
